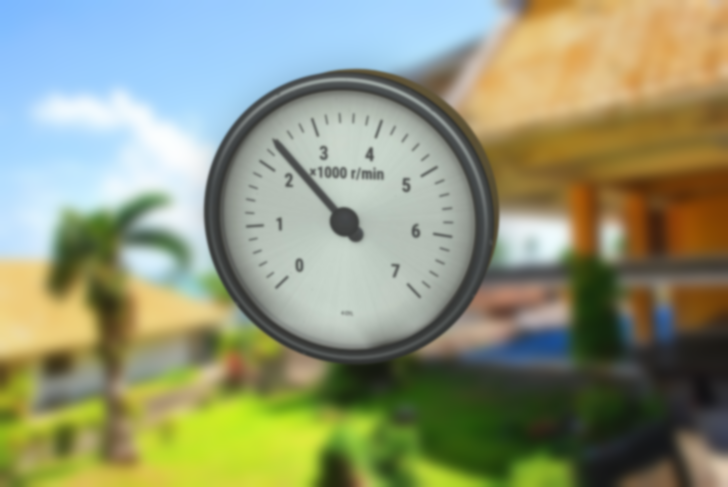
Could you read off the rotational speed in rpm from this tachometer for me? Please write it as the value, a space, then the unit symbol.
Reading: 2400 rpm
